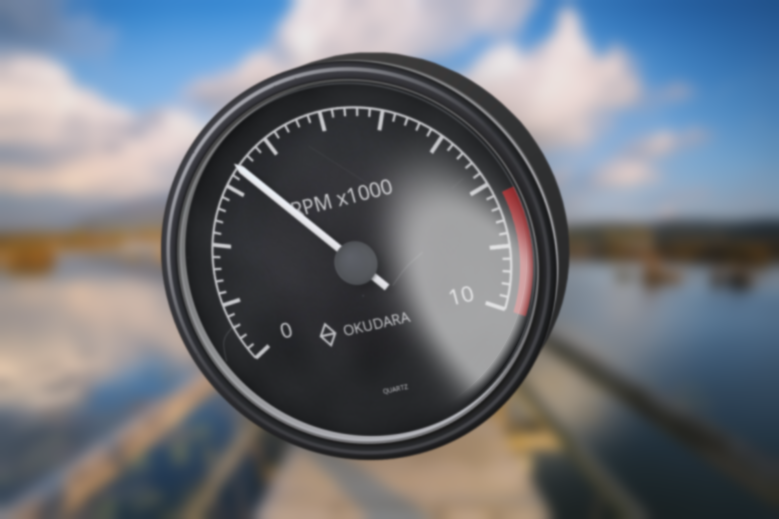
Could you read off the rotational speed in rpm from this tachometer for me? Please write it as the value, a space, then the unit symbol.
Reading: 3400 rpm
